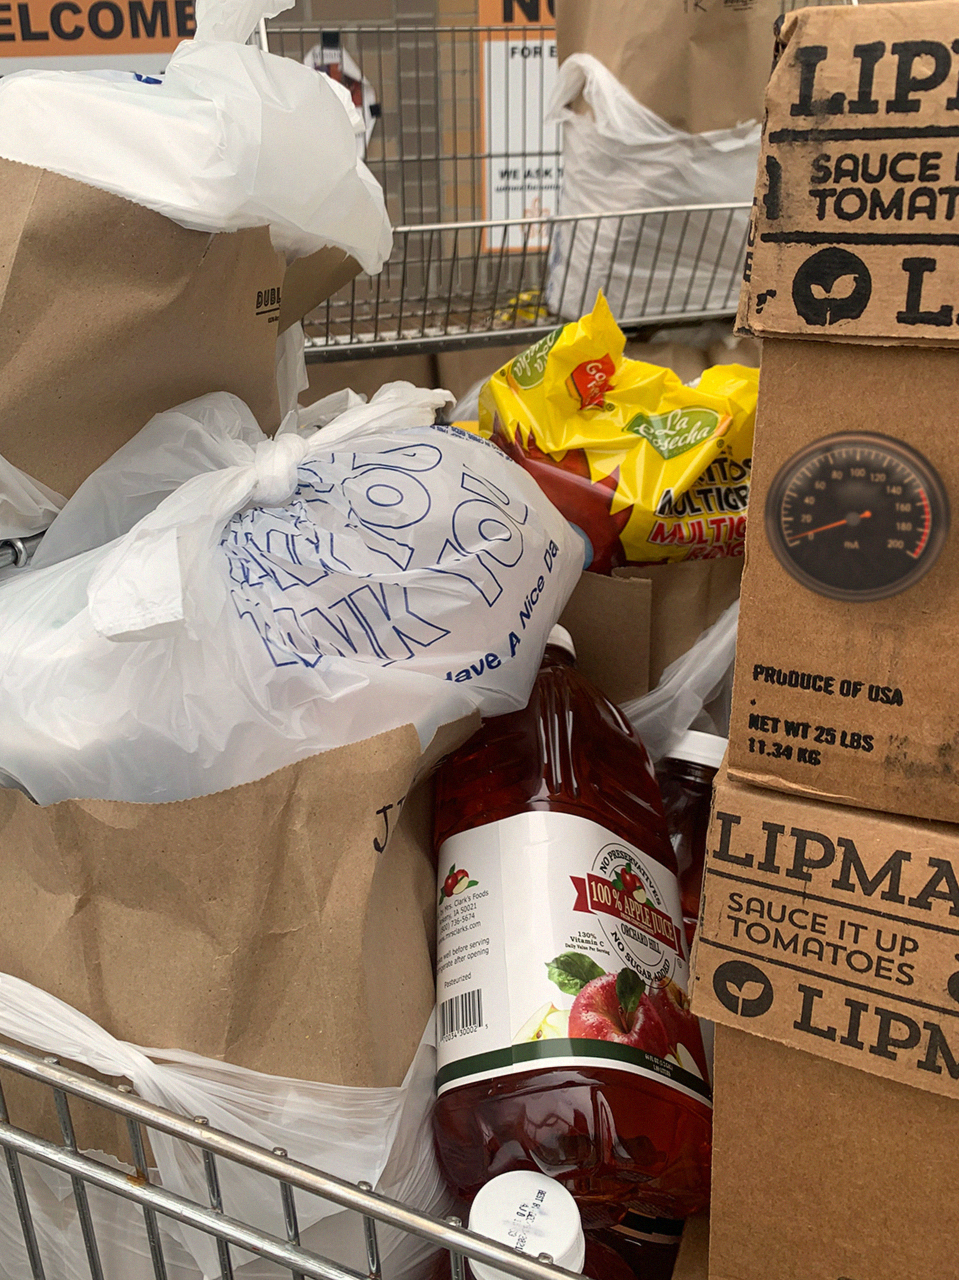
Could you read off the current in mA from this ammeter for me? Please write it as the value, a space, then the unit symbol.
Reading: 5 mA
